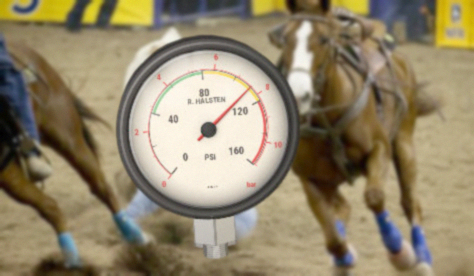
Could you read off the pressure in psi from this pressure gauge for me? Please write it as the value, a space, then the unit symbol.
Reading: 110 psi
